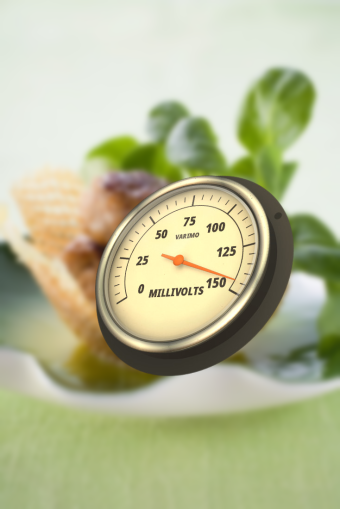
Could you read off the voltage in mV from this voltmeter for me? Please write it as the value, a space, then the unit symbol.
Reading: 145 mV
